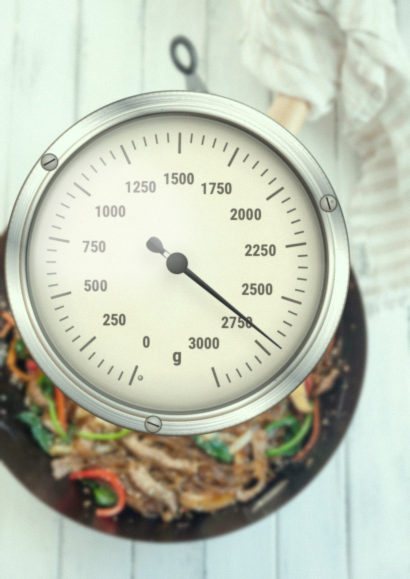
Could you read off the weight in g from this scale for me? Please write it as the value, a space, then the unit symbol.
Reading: 2700 g
